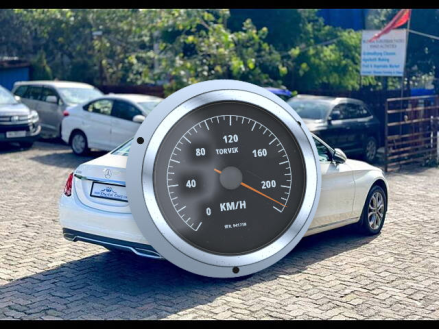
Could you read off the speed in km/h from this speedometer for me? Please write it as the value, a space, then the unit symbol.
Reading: 215 km/h
